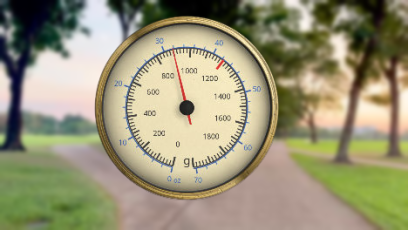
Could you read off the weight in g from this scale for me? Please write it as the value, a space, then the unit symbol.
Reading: 900 g
